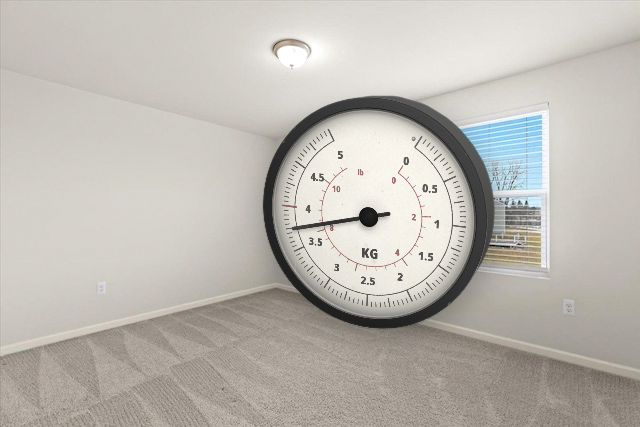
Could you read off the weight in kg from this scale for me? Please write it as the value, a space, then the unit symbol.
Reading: 3.75 kg
